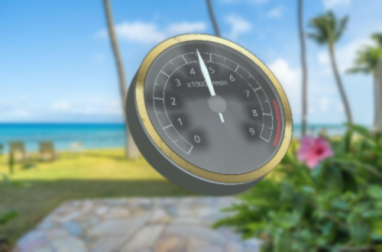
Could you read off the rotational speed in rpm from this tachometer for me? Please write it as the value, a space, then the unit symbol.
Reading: 4500 rpm
